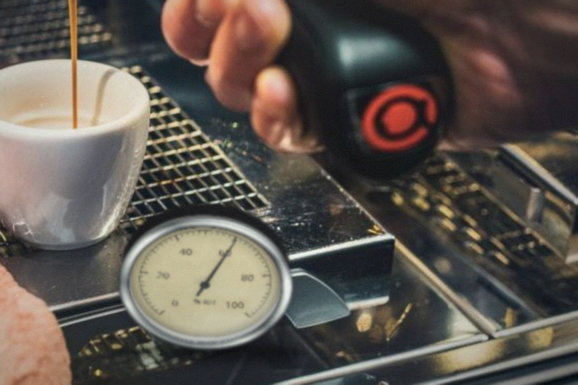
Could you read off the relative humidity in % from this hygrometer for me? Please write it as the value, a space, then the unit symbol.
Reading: 60 %
